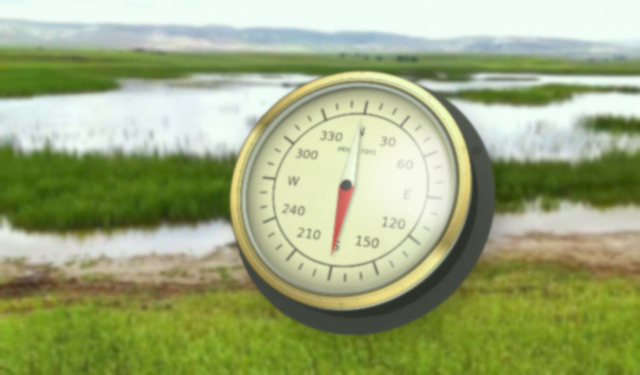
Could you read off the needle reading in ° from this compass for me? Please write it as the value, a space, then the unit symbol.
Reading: 180 °
